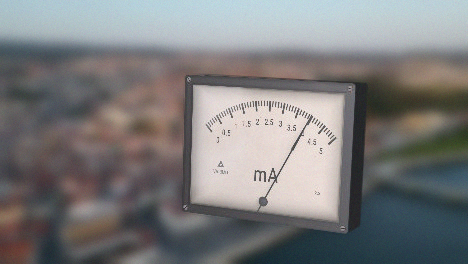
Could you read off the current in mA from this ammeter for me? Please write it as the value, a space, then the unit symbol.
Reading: 4 mA
